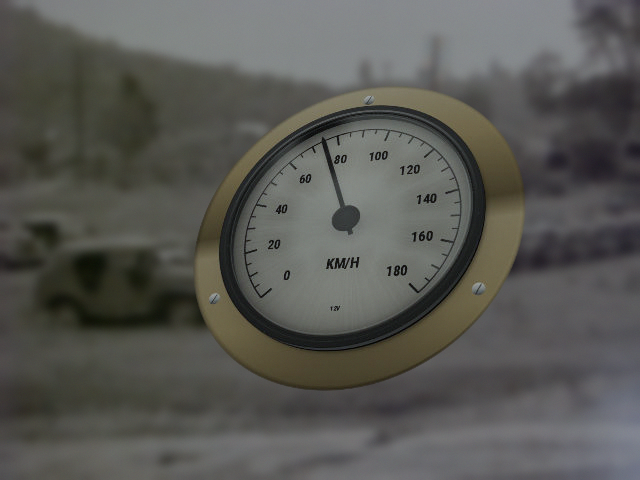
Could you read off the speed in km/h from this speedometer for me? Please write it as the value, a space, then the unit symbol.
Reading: 75 km/h
